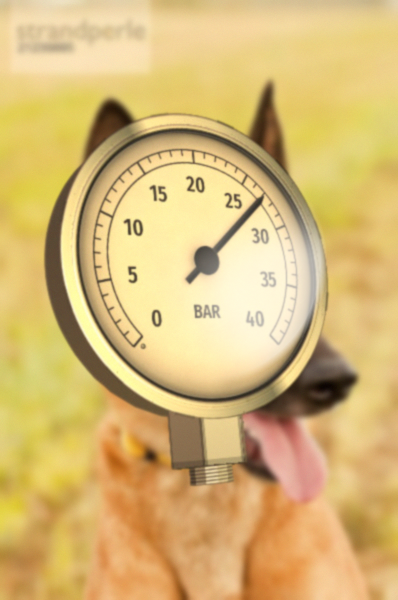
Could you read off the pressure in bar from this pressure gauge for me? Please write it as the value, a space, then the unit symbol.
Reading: 27 bar
